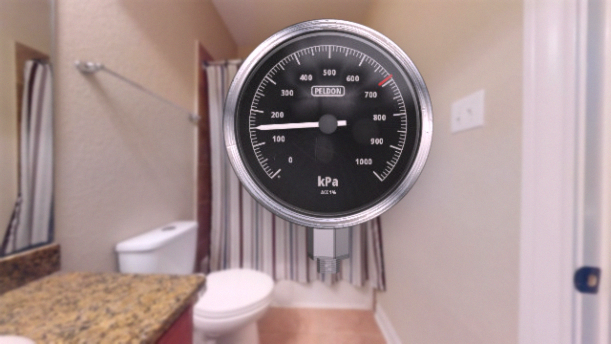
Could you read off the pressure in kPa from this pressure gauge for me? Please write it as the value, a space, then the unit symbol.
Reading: 150 kPa
